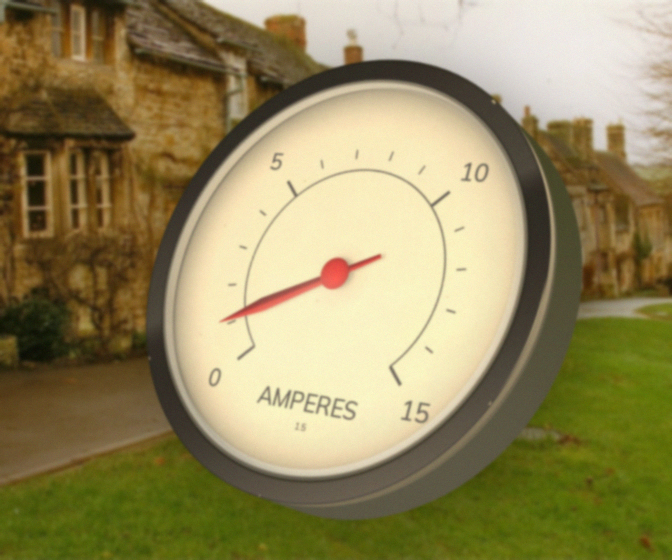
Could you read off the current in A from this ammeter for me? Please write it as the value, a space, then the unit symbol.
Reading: 1 A
